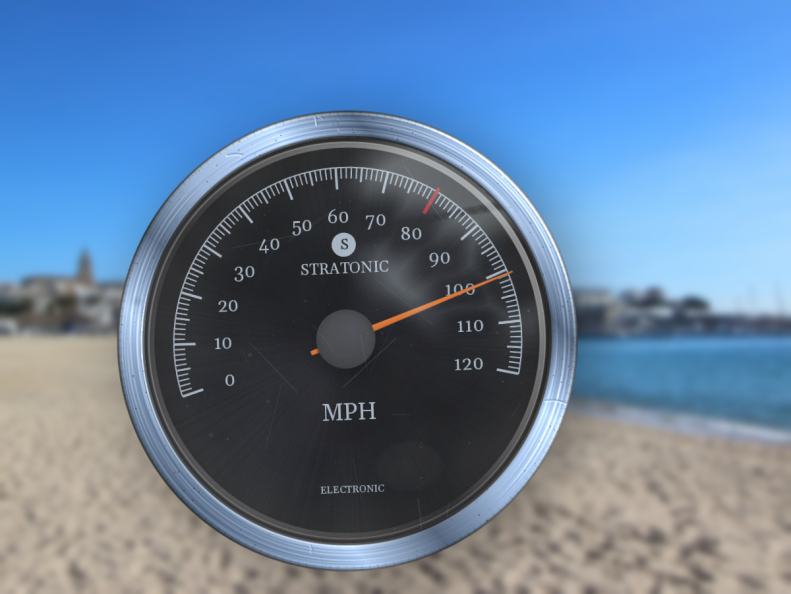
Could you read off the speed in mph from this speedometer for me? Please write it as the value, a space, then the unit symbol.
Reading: 101 mph
